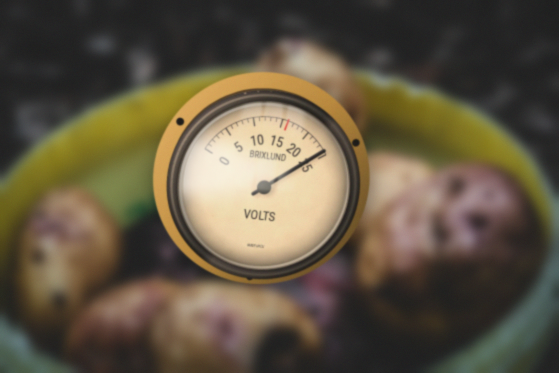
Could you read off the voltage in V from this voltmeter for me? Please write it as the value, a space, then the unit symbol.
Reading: 24 V
